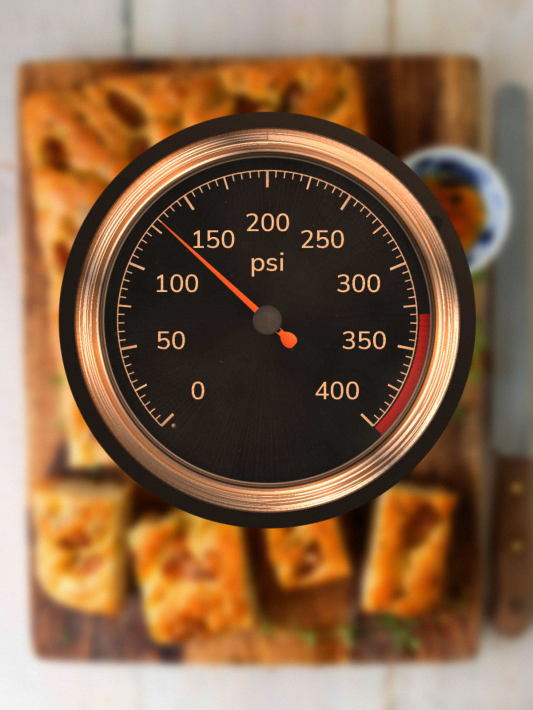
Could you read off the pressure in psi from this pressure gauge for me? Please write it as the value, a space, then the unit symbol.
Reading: 130 psi
